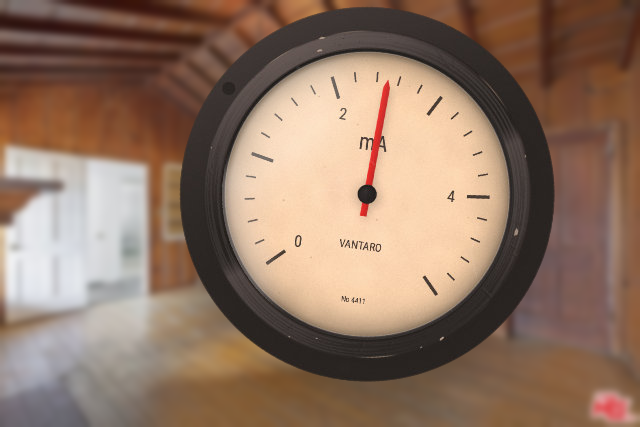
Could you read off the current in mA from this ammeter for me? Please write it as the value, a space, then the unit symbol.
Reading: 2.5 mA
